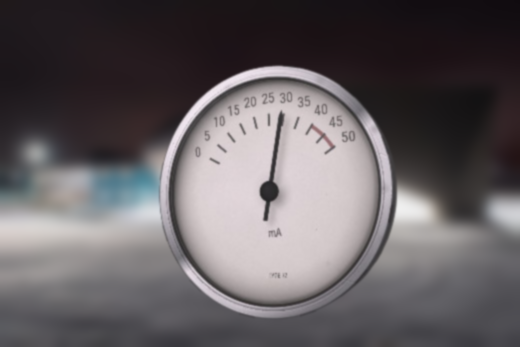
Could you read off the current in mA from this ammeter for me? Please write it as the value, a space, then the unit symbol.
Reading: 30 mA
